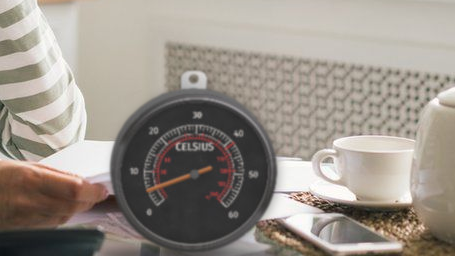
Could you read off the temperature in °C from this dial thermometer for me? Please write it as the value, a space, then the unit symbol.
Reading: 5 °C
